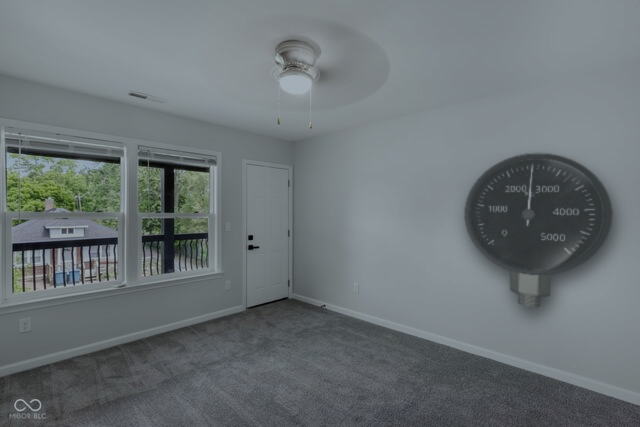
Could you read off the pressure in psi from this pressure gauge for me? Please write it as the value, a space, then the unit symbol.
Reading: 2500 psi
